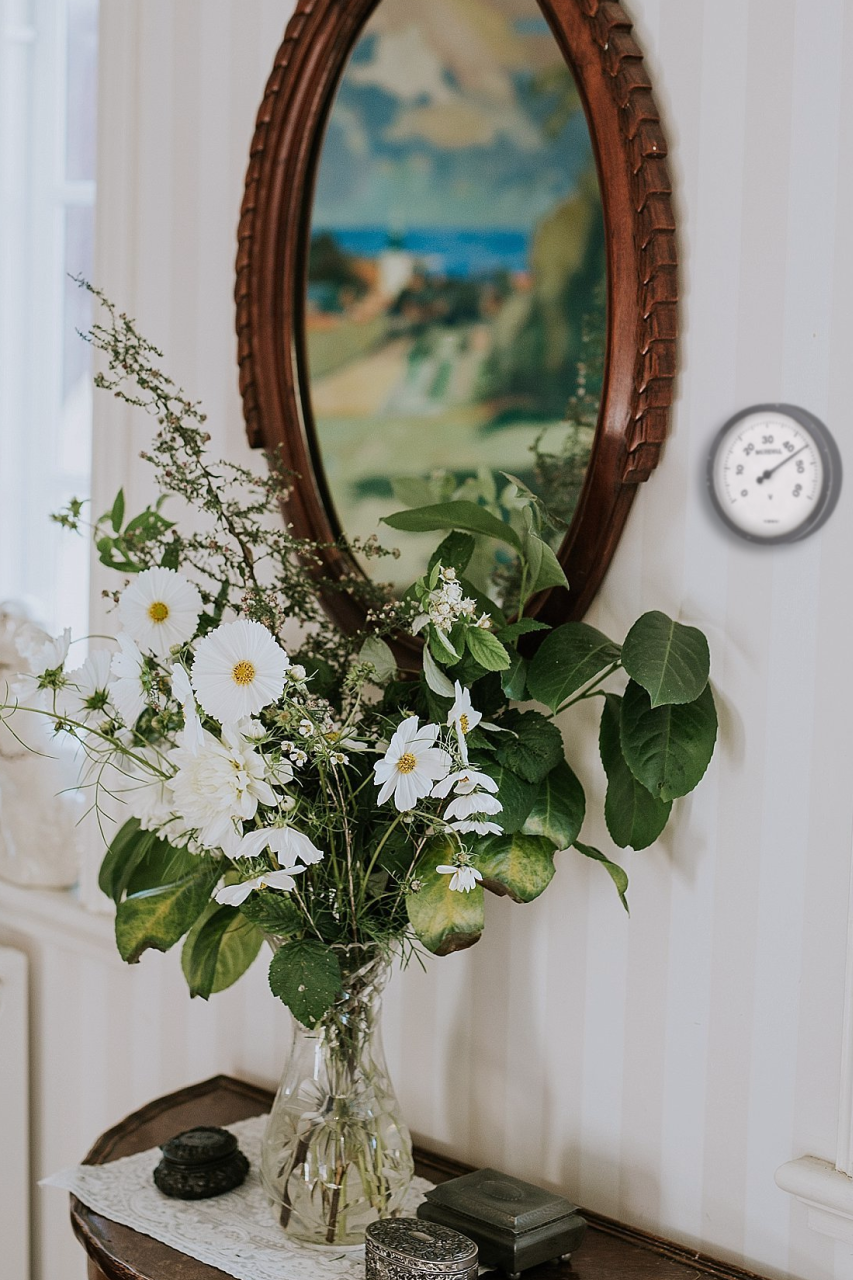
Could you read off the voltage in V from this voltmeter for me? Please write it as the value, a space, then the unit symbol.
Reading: 45 V
